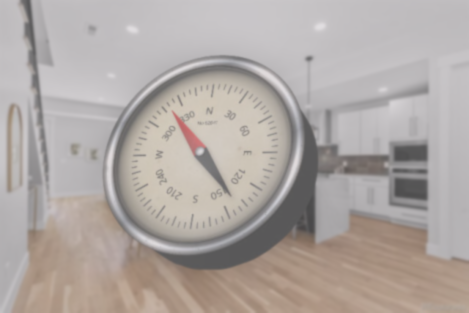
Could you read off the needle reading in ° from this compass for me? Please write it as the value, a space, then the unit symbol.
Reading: 320 °
